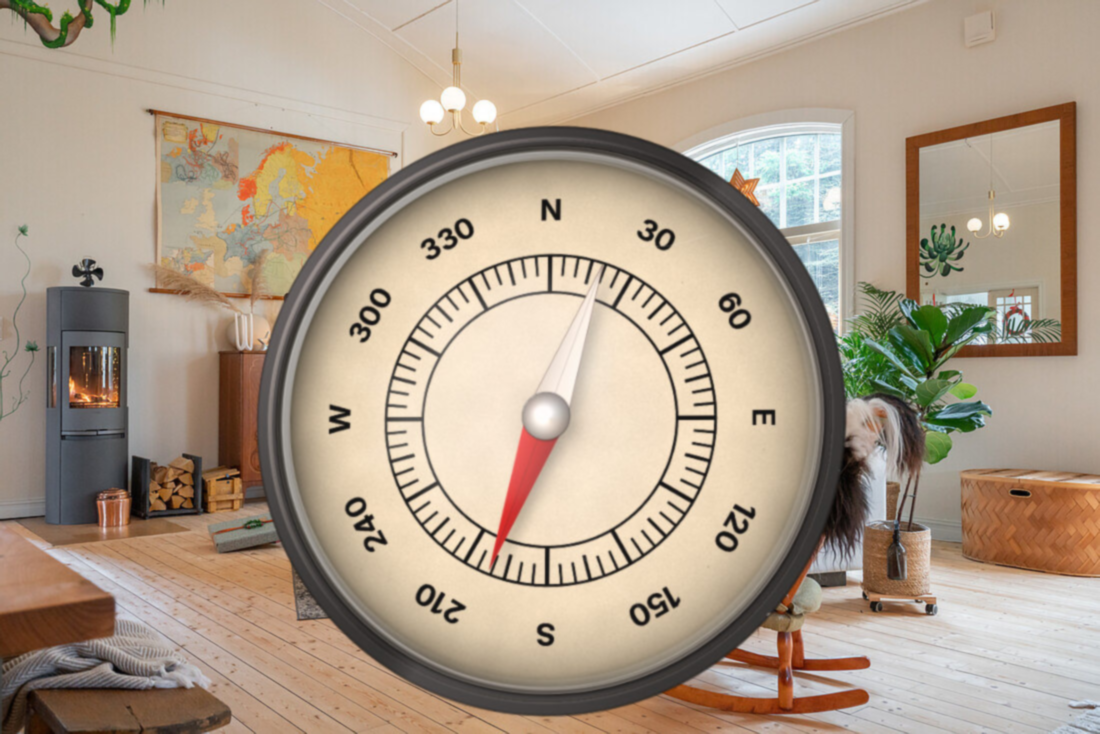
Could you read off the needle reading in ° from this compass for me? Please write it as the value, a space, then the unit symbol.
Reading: 200 °
